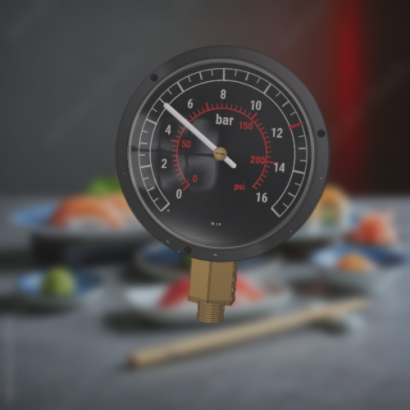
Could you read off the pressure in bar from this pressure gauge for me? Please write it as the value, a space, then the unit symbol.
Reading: 5 bar
